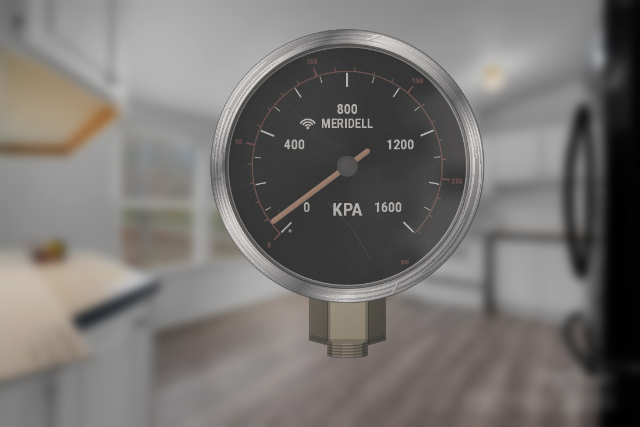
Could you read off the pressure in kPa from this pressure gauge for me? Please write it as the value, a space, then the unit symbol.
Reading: 50 kPa
